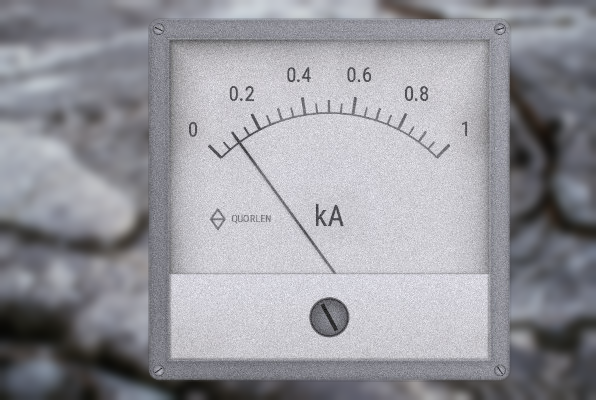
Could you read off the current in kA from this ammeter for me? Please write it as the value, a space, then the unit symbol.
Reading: 0.1 kA
